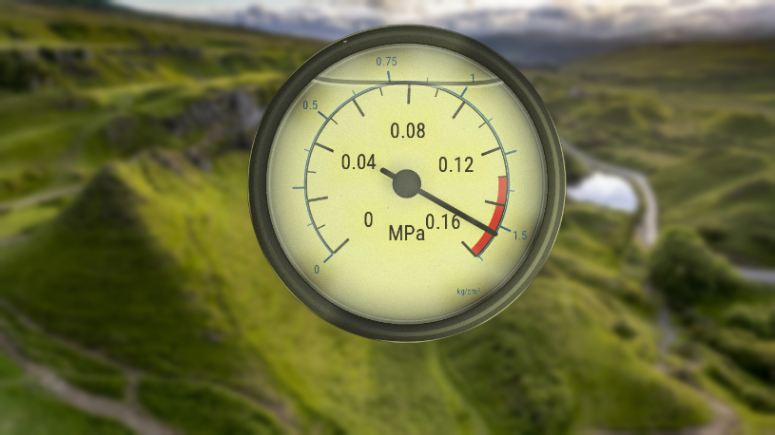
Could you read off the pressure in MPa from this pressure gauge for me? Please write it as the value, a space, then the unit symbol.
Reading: 0.15 MPa
